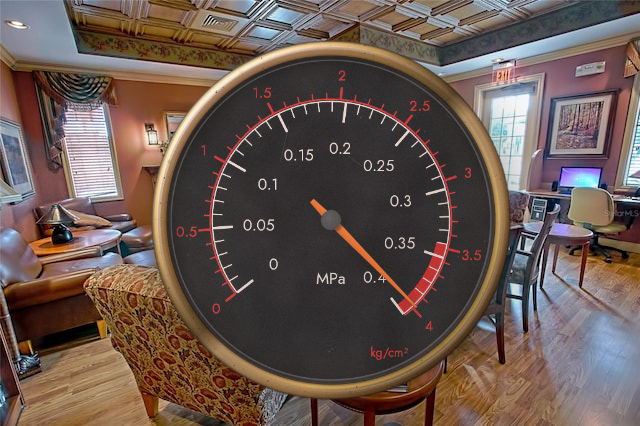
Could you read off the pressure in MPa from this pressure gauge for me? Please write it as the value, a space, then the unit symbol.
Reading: 0.39 MPa
